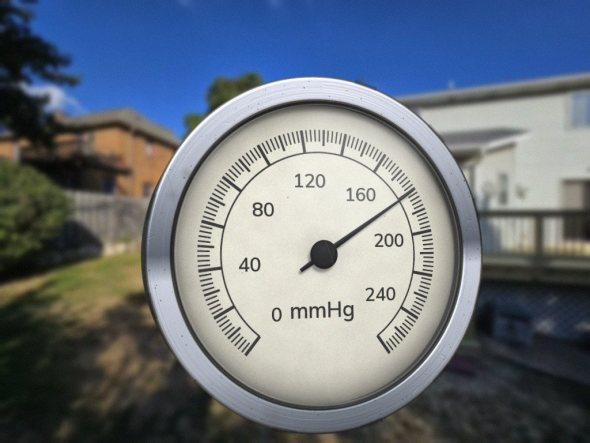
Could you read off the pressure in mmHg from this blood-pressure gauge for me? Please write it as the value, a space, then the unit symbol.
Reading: 180 mmHg
